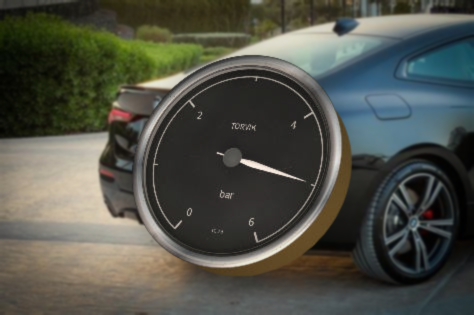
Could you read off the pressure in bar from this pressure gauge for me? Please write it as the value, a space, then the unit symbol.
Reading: 5 bar
